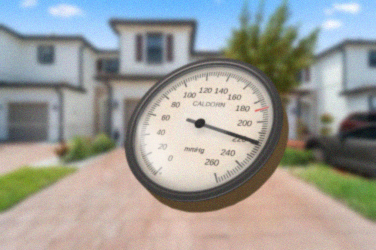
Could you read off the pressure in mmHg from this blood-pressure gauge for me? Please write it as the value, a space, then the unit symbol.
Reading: 220 mmHg
